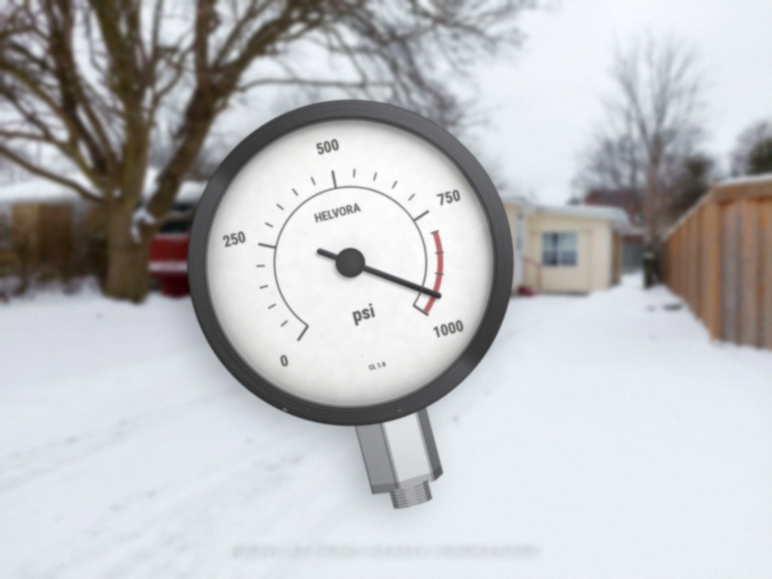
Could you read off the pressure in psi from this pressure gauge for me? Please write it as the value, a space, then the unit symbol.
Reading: 950 psi
